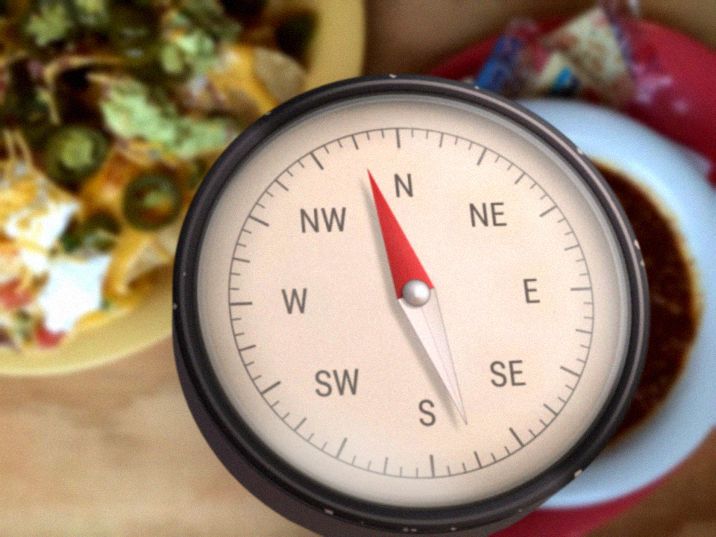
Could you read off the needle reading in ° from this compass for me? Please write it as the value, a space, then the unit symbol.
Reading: 345 °
